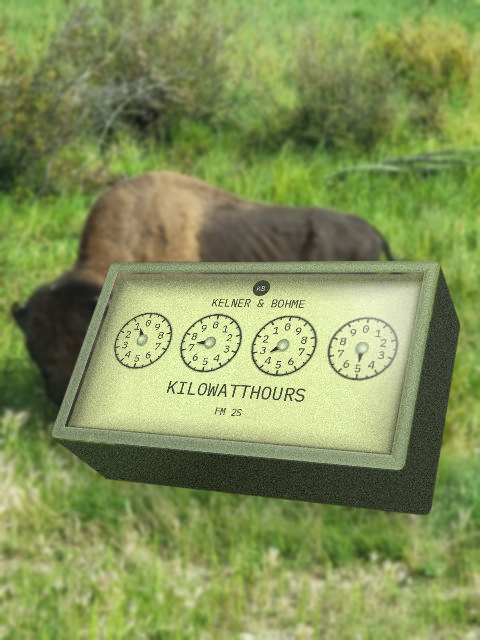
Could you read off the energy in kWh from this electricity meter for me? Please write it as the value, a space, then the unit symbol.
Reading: 735 kWh
